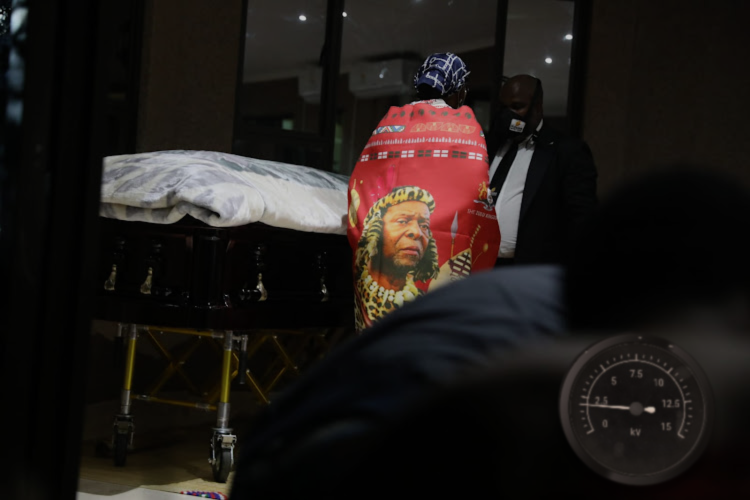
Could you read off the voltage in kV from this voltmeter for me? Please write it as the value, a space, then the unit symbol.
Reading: 2 kV
